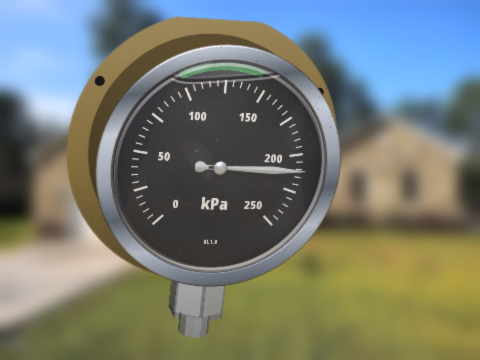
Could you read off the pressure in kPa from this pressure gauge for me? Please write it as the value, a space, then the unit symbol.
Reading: 210 kPa
